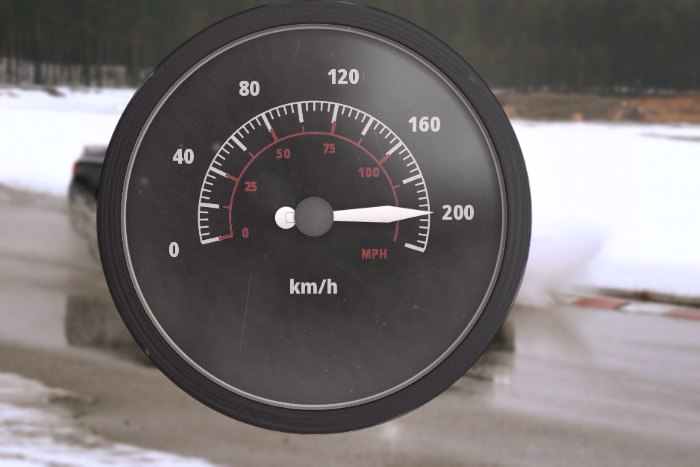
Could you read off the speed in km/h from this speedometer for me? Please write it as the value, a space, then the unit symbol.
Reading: 200 km/h
